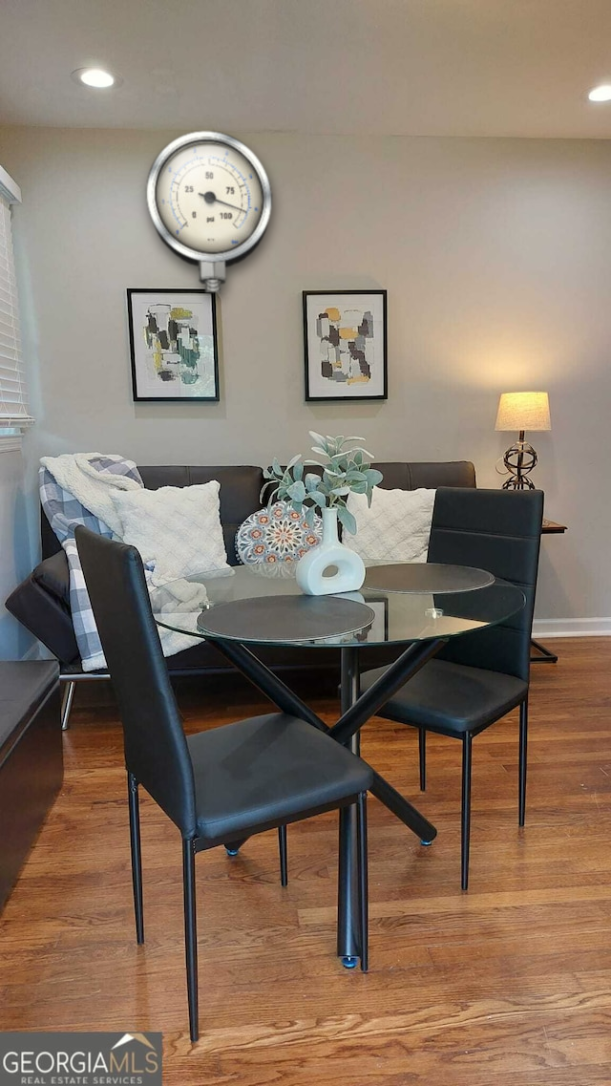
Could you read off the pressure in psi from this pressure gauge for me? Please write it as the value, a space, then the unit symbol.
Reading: 90 psi
